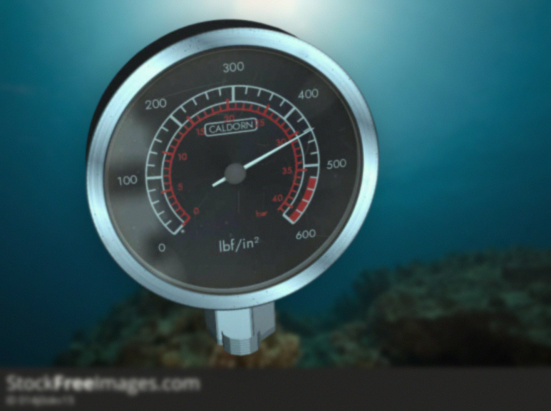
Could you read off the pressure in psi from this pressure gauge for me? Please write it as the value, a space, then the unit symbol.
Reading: 440 psi
